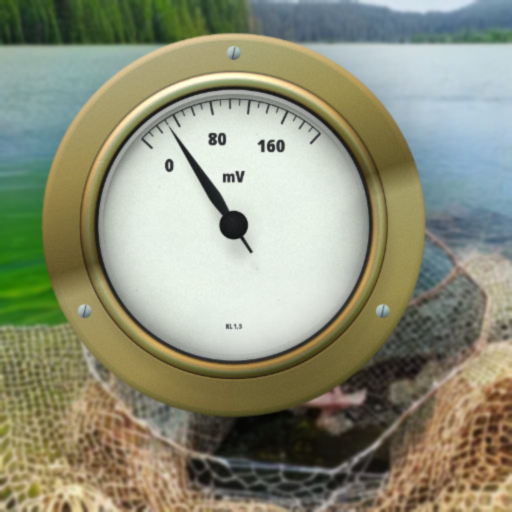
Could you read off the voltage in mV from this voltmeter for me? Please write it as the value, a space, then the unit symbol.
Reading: 30 mV
